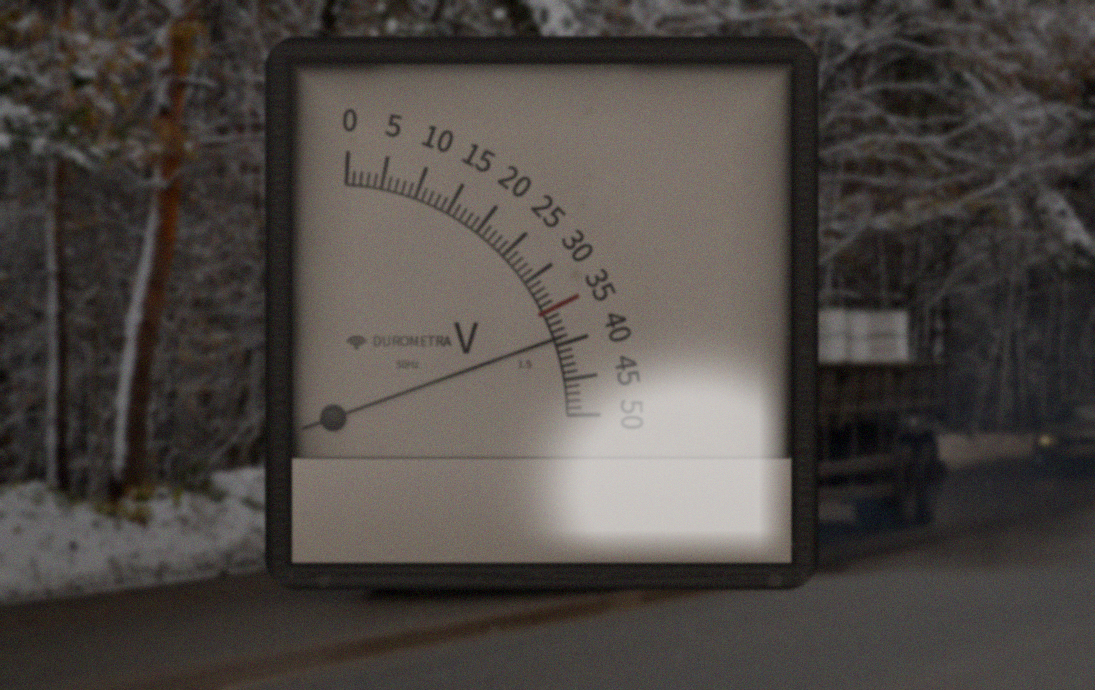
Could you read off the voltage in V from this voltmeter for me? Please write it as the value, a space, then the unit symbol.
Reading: 39 V
